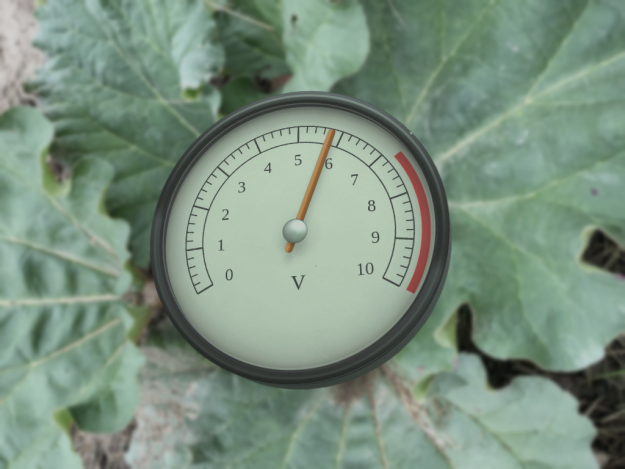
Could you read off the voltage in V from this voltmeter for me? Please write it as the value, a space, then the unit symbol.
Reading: 5.8 V
